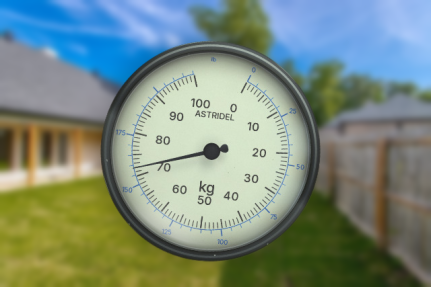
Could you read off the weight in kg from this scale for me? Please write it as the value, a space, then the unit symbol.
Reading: 72 kg
